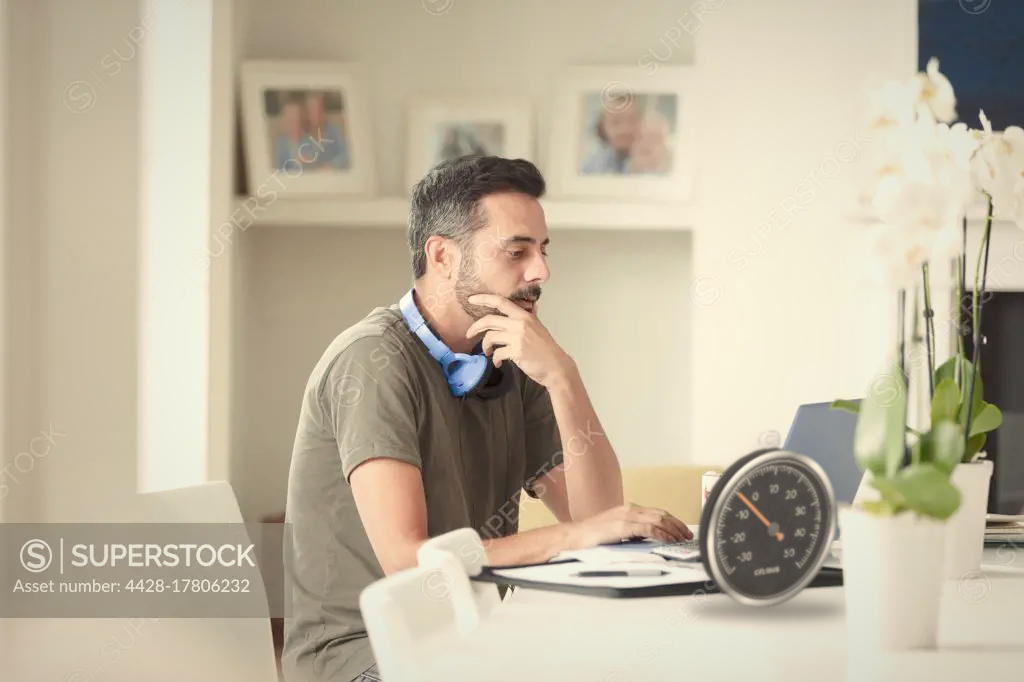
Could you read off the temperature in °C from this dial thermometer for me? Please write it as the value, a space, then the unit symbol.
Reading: -5 °C
